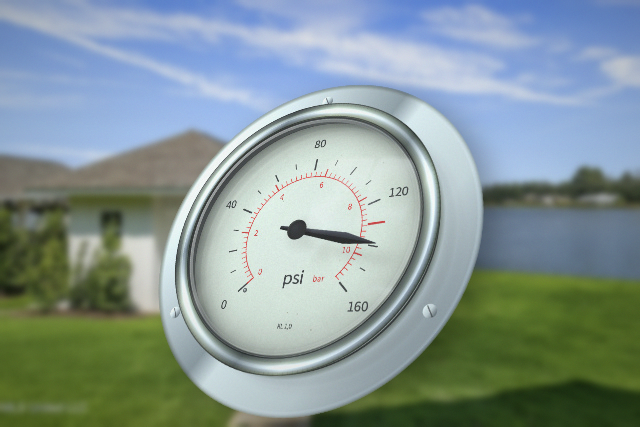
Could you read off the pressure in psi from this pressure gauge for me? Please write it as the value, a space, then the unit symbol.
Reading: 140 psi
